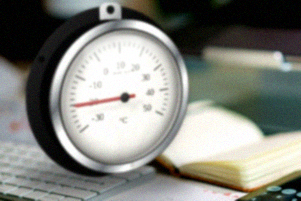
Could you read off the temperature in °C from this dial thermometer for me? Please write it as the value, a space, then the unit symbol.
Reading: -20 °C
